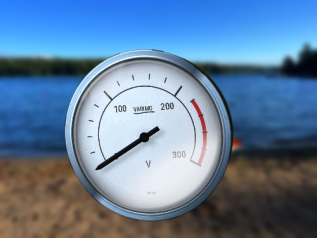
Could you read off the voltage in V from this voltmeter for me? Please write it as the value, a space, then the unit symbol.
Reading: 0 V
